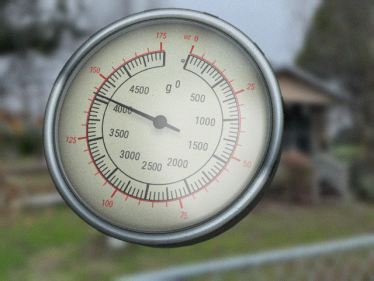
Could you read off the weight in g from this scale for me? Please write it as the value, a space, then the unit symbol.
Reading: 4050 g
